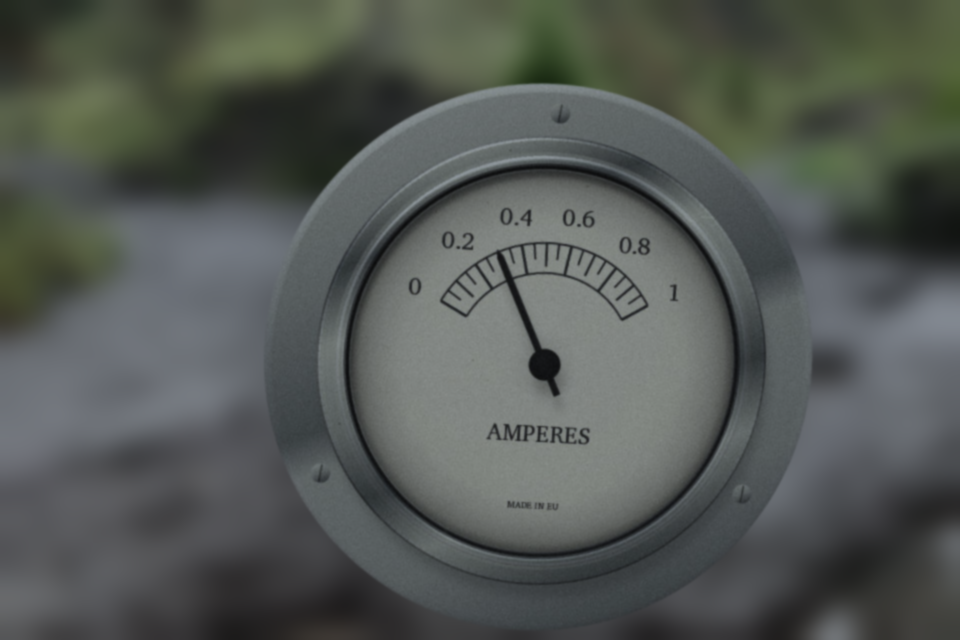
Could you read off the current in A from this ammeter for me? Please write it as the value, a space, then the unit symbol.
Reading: 0.3 A
